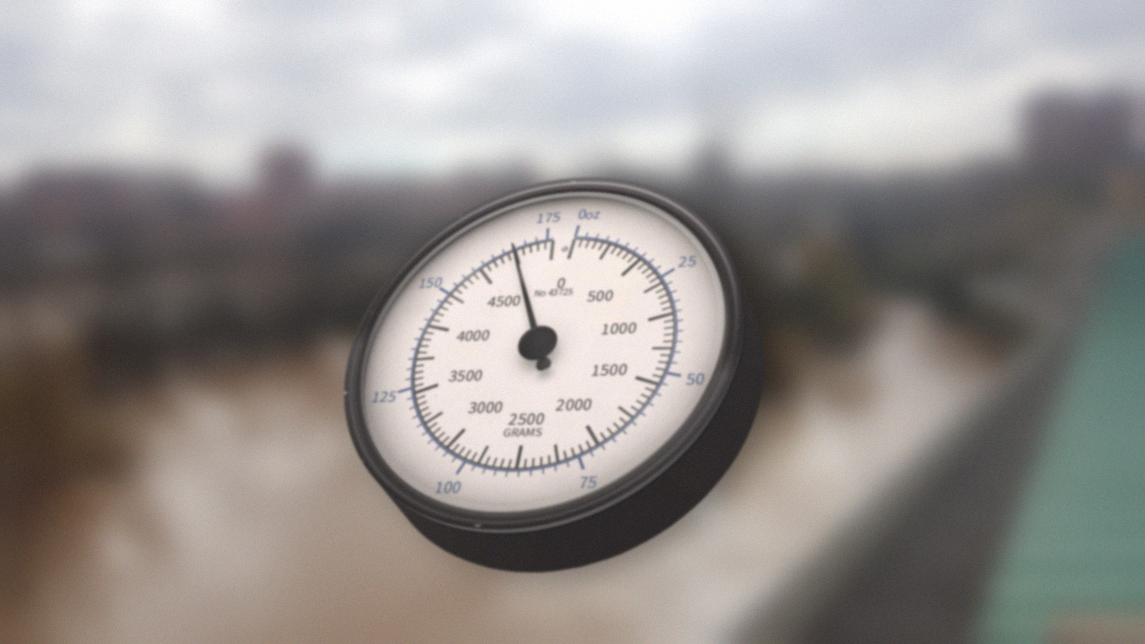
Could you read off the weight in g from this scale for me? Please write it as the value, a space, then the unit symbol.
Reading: 4750 g
